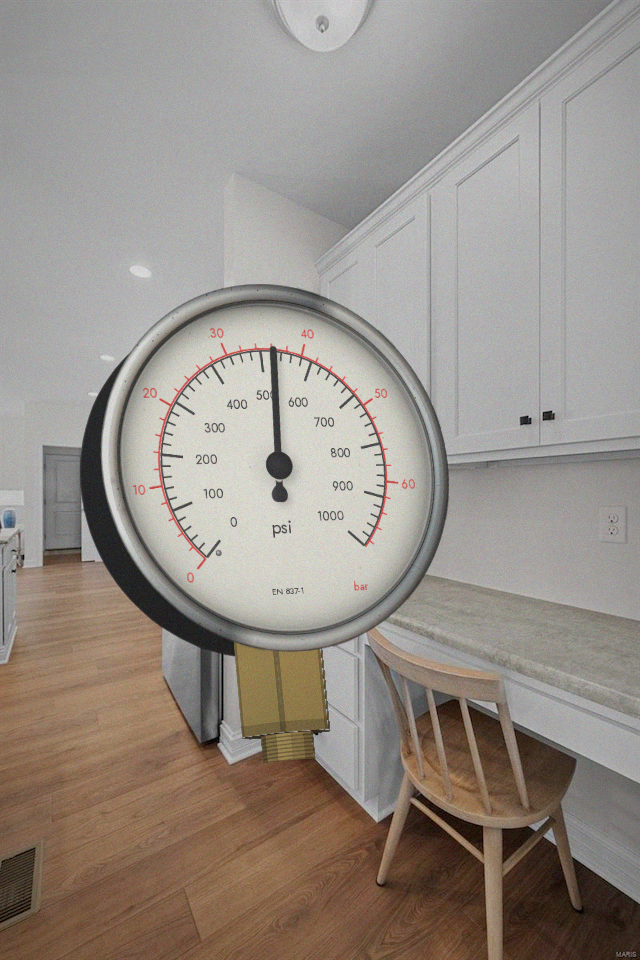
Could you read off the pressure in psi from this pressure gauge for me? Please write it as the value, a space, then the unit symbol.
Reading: 520 psi
